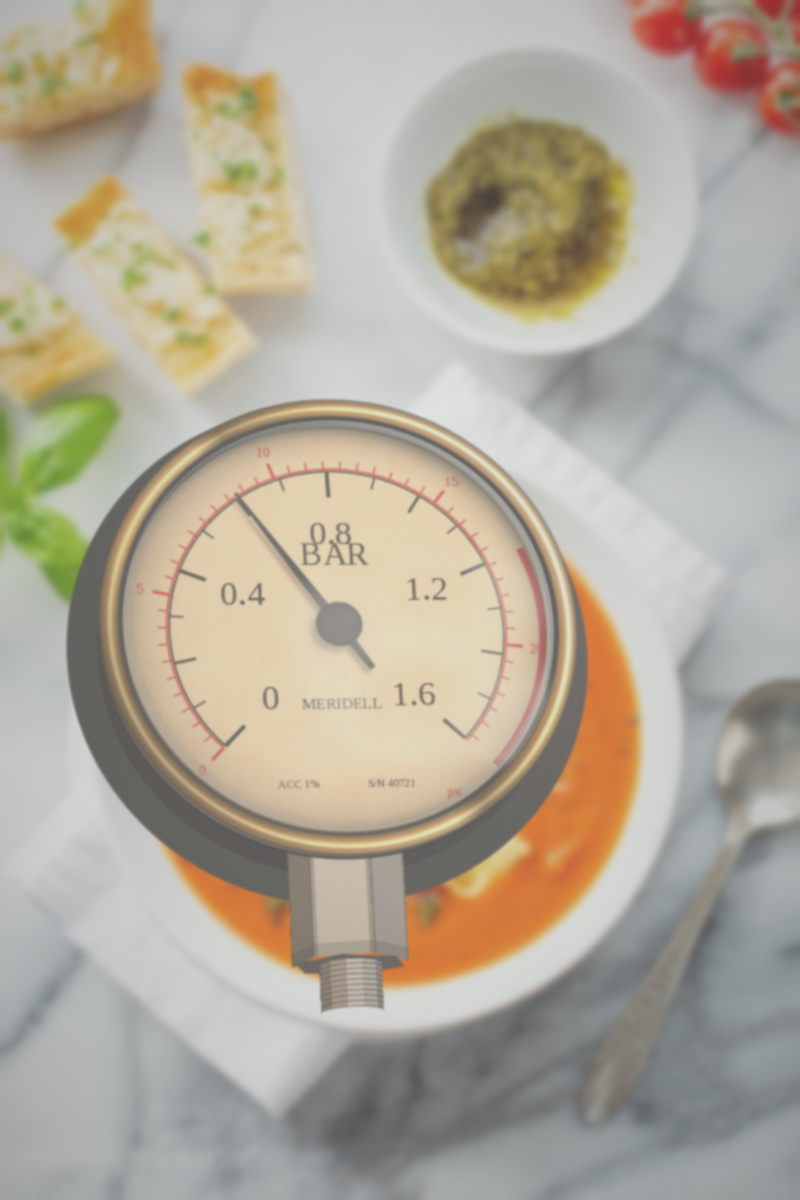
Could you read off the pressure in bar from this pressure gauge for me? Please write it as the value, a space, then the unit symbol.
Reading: 0.6 bar
